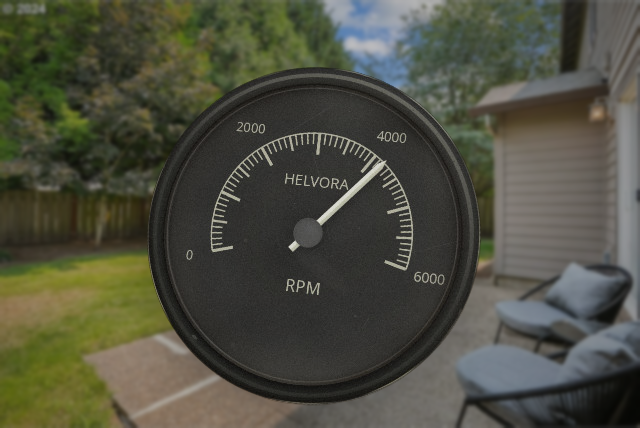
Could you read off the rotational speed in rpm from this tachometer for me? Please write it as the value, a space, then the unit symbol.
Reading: 4200 rpm
